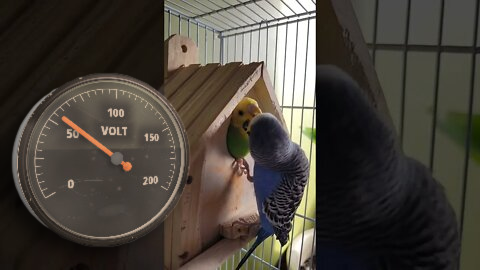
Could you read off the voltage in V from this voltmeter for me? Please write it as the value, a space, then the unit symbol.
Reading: 55 V
